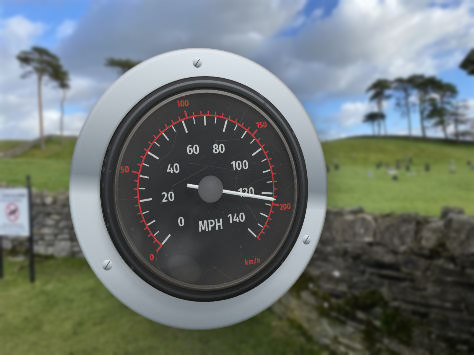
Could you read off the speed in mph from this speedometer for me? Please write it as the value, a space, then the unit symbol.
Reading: 122.5 mph
